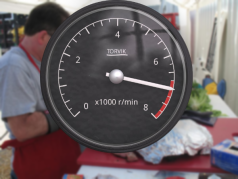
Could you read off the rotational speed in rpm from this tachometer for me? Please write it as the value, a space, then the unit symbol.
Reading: 7000 rpm
